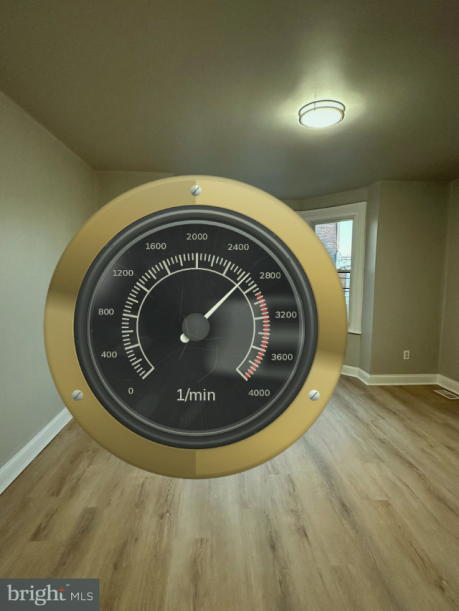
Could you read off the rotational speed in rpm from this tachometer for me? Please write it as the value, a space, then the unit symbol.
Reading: 2650 rpm
